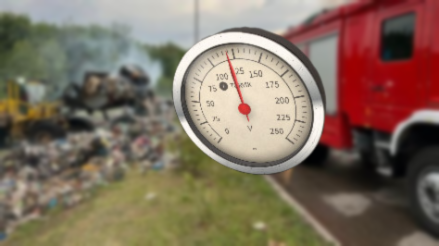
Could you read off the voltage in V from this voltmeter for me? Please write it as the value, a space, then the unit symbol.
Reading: 120 V
